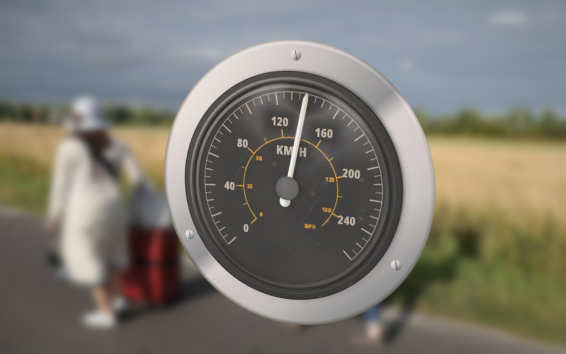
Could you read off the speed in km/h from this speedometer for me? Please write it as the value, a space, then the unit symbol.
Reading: 140 km/h
